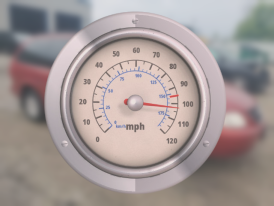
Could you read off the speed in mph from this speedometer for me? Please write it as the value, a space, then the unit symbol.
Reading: 102.5 mph
